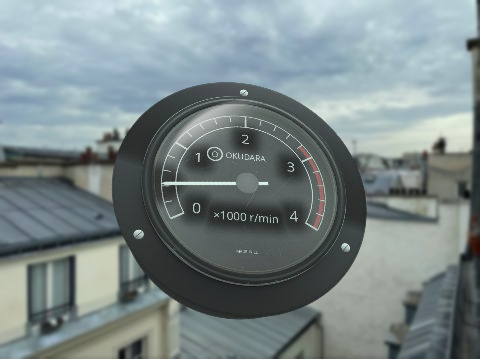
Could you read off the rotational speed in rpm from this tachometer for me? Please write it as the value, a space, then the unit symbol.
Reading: 400 rpm
